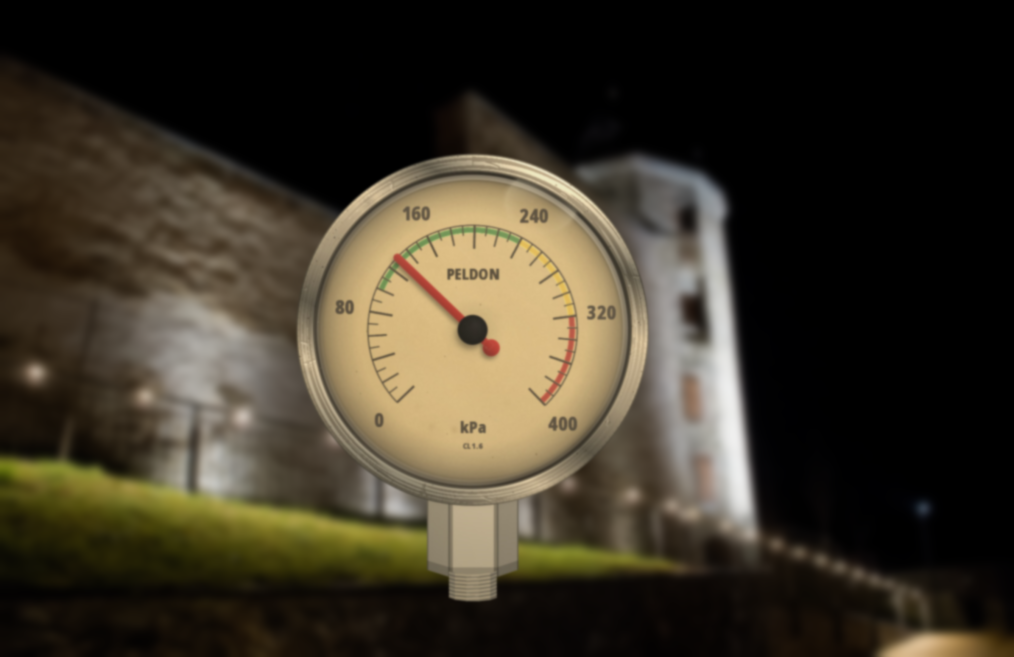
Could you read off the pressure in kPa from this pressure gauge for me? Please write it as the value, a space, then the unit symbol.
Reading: 130 kPa
